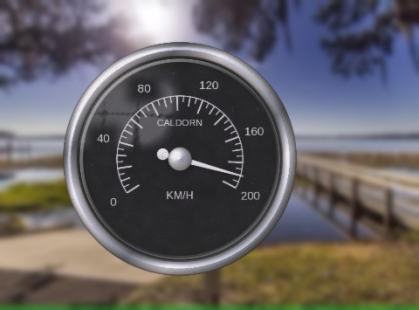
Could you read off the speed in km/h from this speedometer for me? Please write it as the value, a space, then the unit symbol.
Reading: 190 km/h
